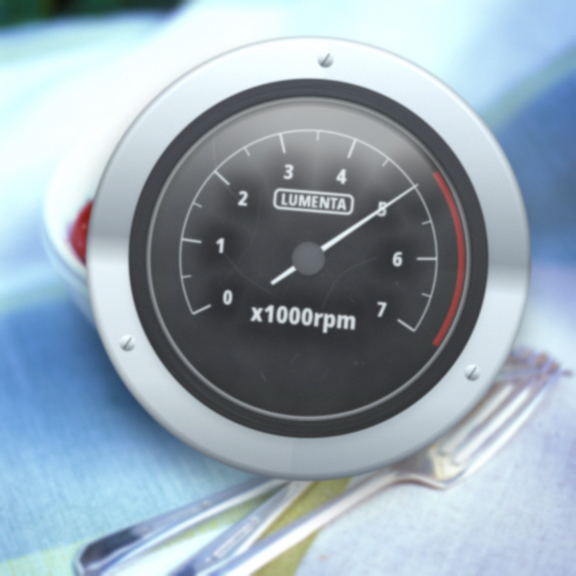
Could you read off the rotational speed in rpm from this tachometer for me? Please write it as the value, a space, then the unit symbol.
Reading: 5000 rpm
